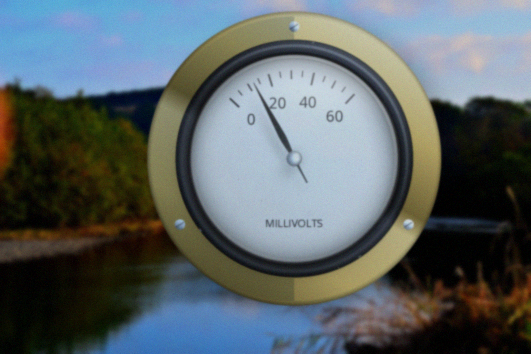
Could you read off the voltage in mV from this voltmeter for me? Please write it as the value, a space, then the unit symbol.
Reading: 12.5 mV
